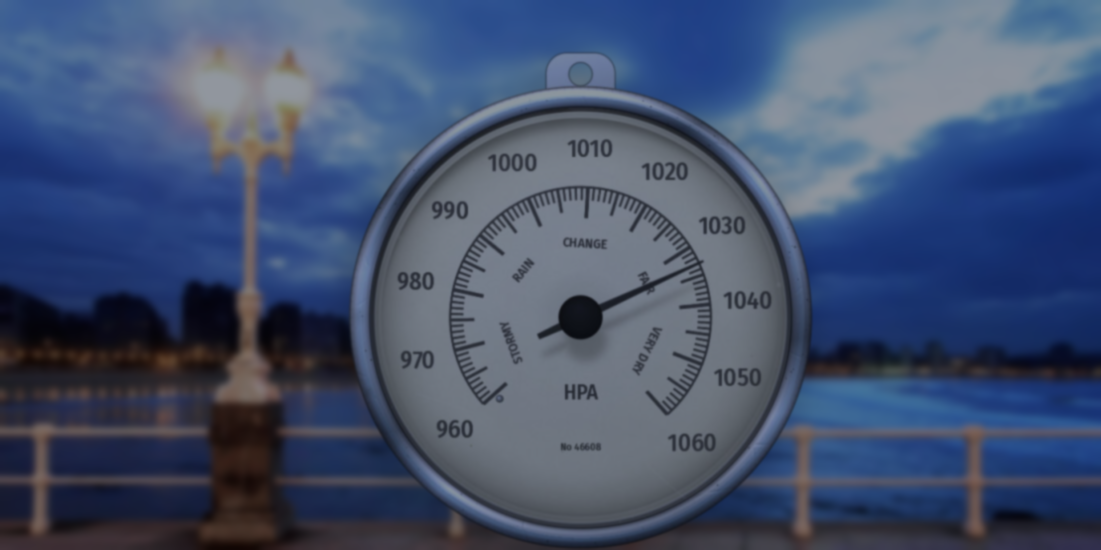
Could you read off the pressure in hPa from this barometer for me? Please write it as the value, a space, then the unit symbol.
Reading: 1033 hPa
